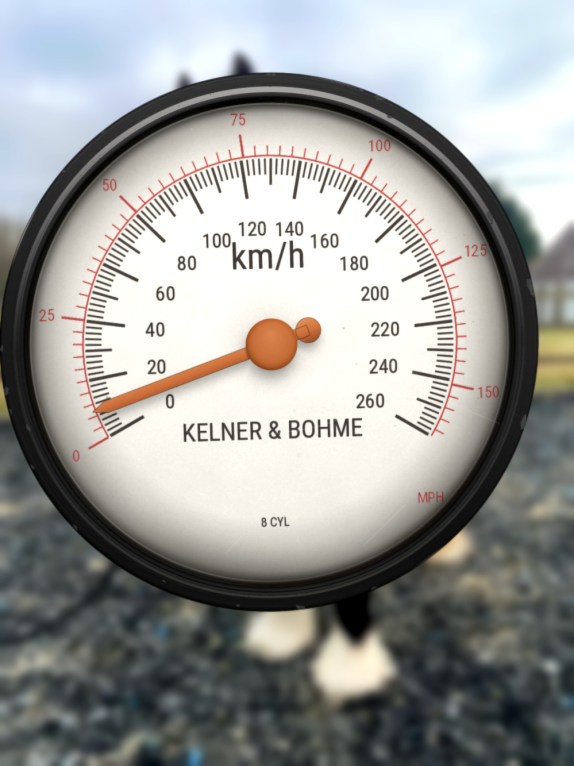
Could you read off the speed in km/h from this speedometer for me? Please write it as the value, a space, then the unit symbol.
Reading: 10 km/h
